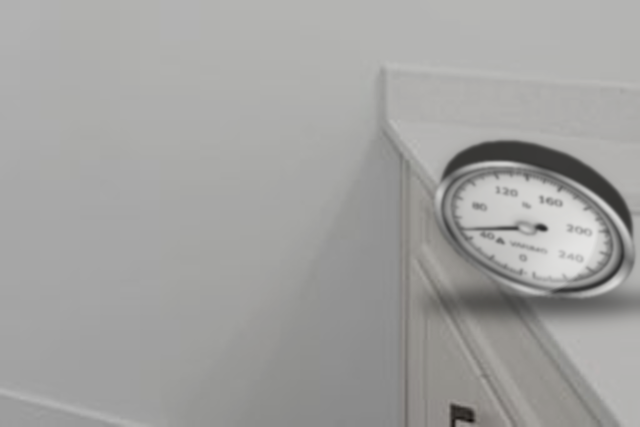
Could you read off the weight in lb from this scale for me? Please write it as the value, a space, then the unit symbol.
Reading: 50 lb
